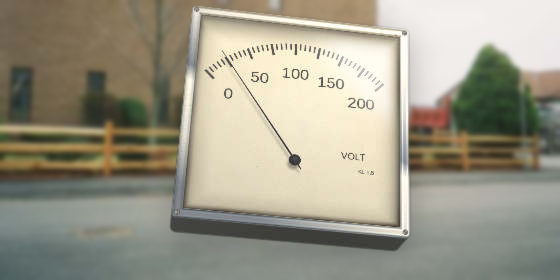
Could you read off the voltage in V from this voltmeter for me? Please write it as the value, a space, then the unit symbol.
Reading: 25 V
